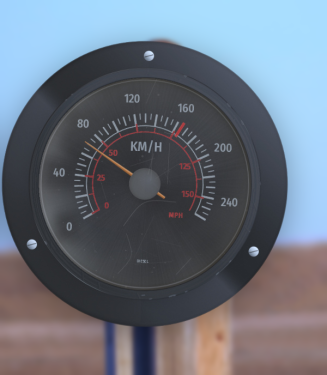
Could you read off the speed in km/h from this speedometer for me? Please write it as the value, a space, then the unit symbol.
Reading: 70 km/h
